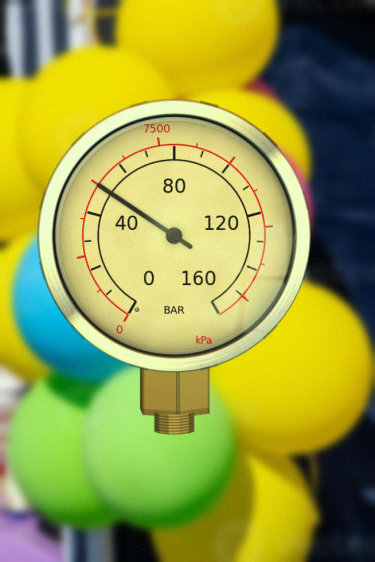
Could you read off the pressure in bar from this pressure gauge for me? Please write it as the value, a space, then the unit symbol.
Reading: 50 bar
